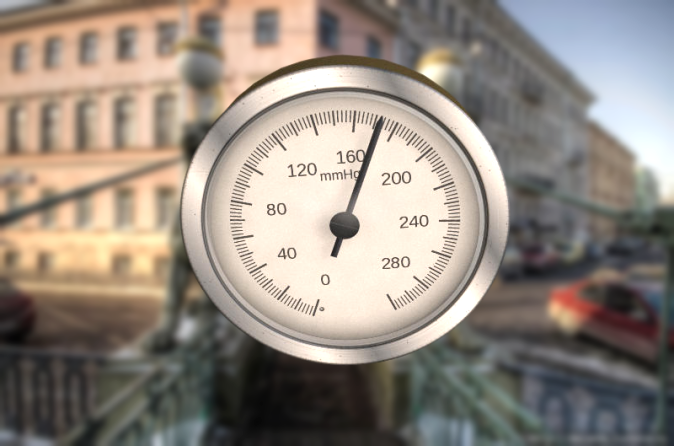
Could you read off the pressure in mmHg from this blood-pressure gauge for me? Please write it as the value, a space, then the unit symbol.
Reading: 172 mmHg
